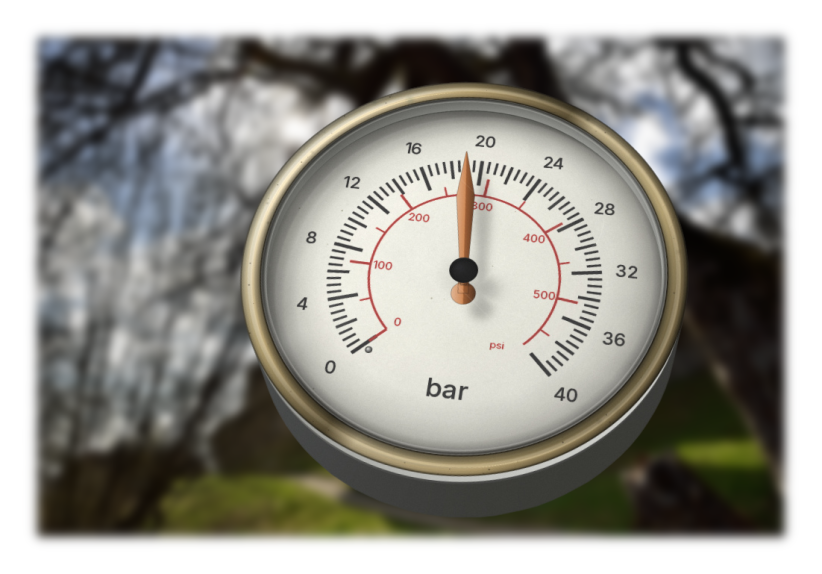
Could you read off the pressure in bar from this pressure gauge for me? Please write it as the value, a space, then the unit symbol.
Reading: 19 bar
